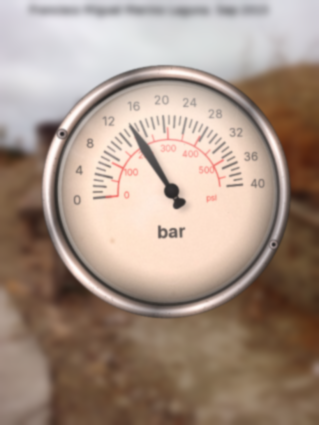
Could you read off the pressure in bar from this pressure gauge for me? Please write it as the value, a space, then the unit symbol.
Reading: 14 bar
